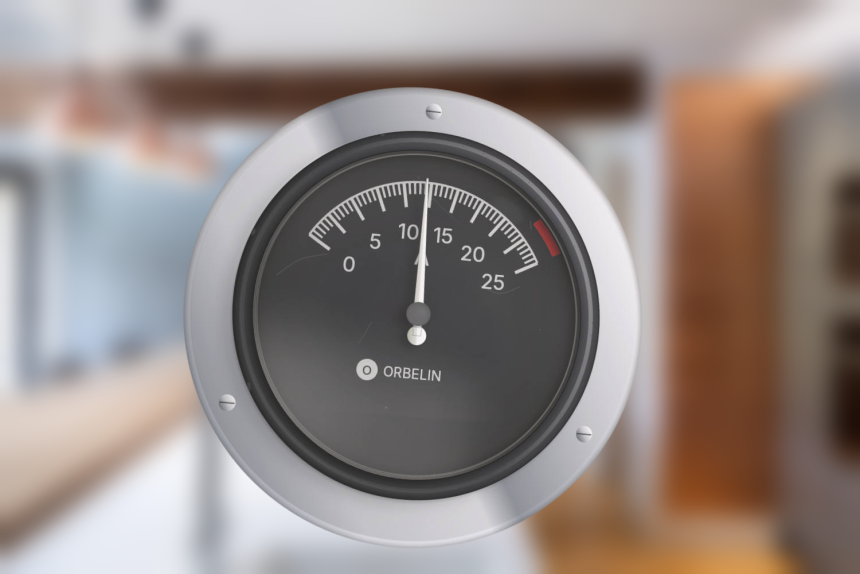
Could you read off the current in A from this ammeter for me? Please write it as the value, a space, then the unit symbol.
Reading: 12 A
